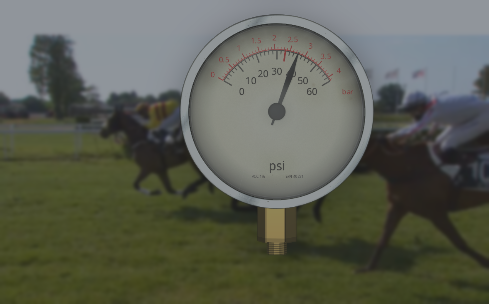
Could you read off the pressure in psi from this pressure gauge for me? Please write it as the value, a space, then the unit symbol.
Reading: 40 psi
